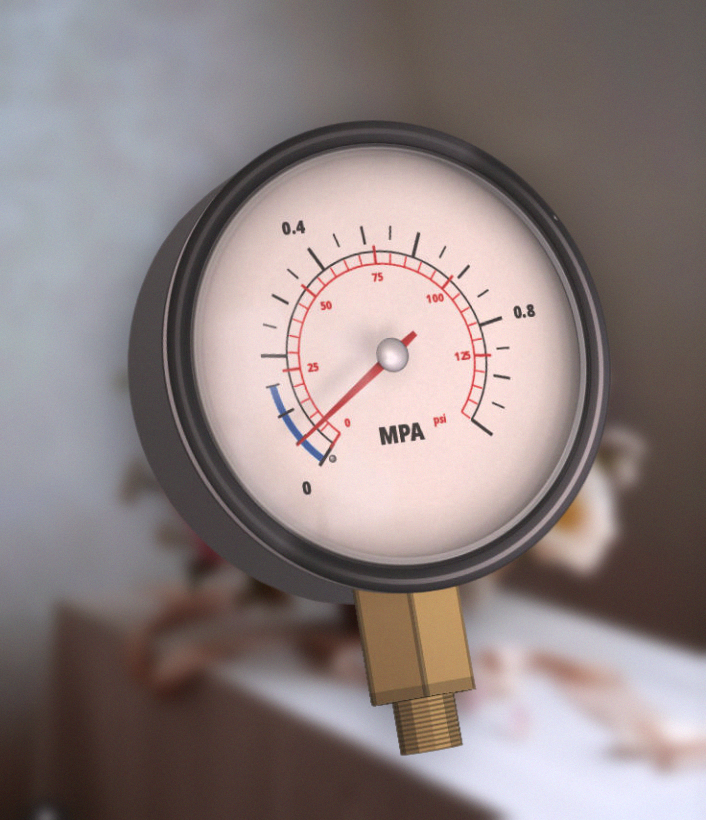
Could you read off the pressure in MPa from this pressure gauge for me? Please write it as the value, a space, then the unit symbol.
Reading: 0.05 MPa
